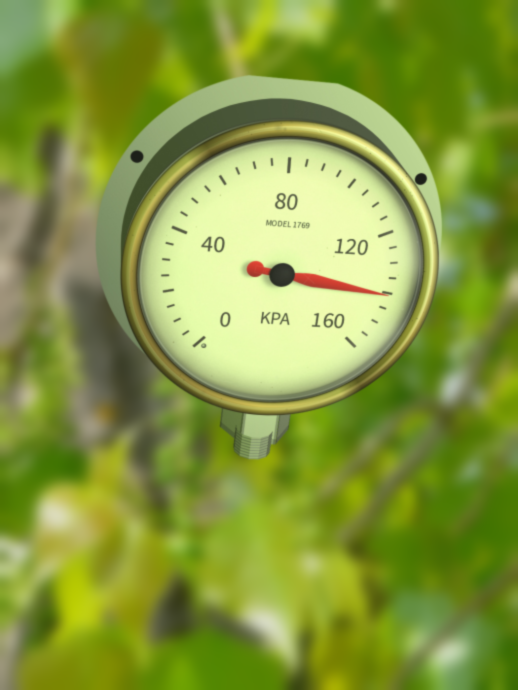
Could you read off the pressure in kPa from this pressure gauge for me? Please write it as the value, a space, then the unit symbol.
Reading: 140 kPa
